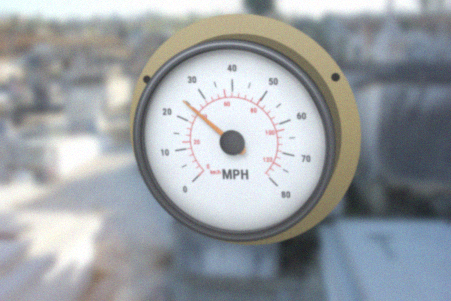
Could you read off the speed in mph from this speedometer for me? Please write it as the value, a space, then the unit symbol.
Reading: 25 mph
